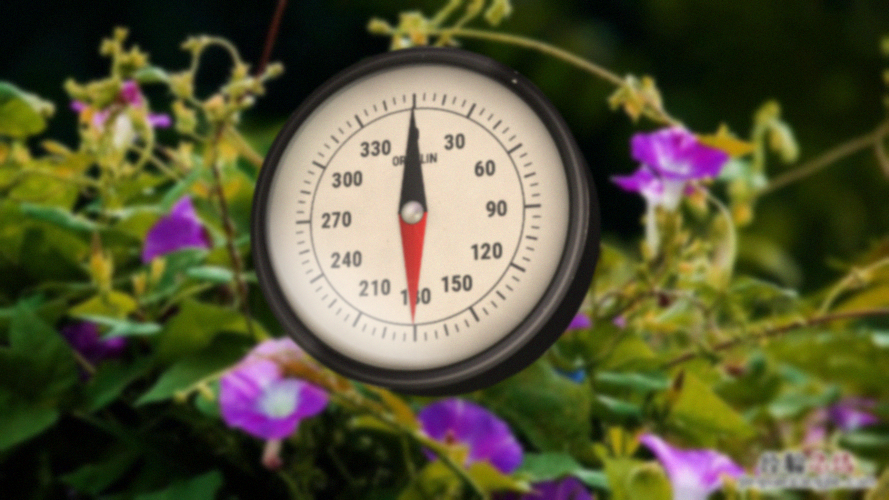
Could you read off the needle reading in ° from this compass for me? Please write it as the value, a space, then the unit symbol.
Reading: 180 °
